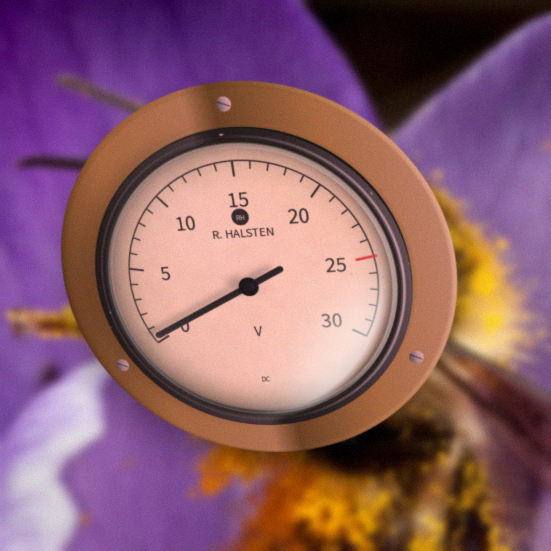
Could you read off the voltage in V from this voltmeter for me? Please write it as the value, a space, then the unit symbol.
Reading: 0.5 V
